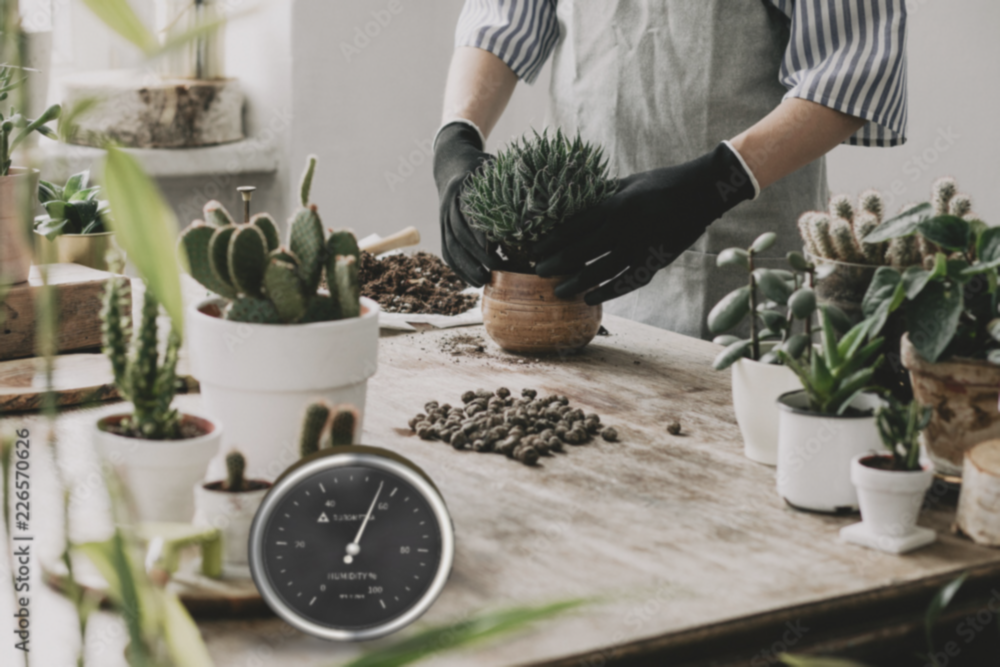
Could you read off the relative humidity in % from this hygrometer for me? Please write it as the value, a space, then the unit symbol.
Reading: 56 %
